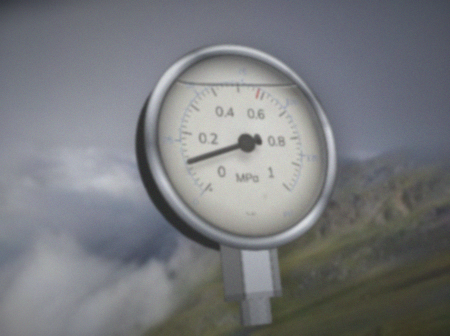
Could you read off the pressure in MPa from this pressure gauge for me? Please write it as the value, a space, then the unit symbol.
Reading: 0.1 MPa
